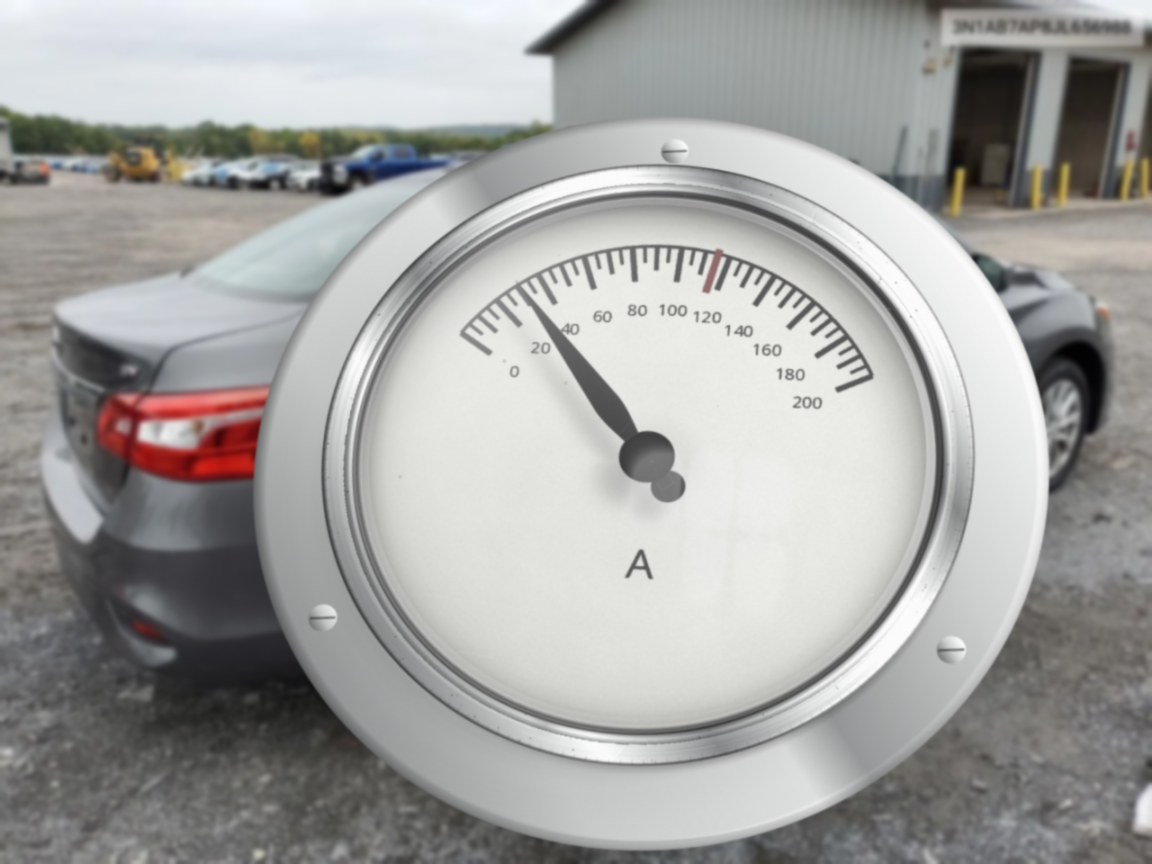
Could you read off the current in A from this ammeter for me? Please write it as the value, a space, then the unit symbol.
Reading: 30 A
